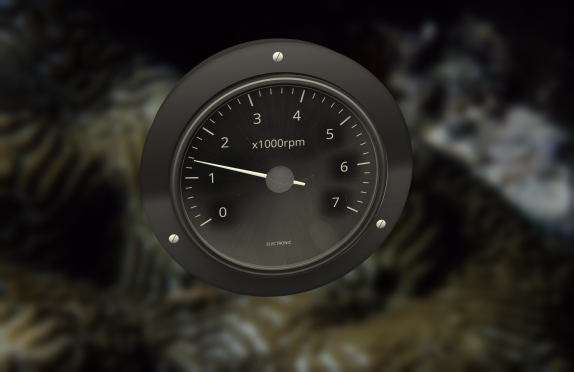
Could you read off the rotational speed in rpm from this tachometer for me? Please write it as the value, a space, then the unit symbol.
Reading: 1400 rpm
